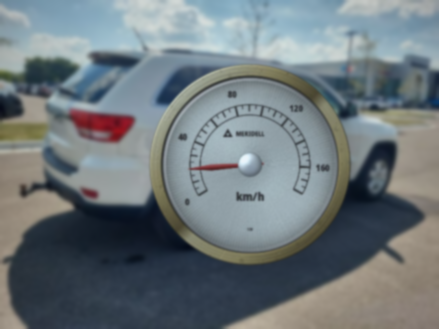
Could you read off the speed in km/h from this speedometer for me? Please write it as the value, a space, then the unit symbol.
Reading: 20 km/h
